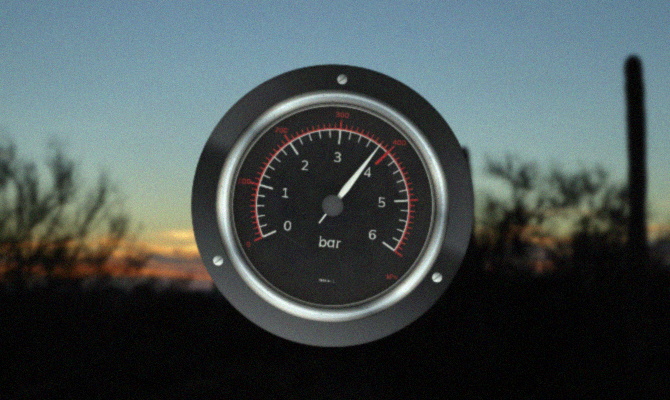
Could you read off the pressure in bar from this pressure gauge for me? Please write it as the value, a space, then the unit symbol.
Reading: 3.8 bar
